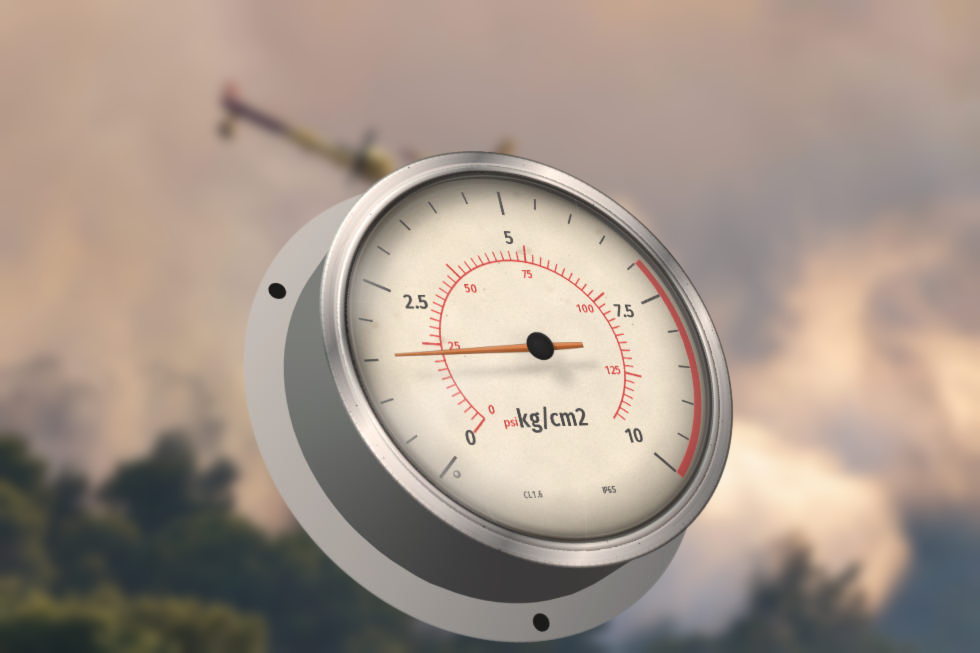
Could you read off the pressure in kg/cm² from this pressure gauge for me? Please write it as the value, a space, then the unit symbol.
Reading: 1.5 kg/cm²
